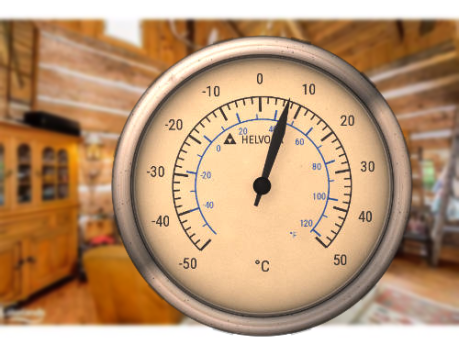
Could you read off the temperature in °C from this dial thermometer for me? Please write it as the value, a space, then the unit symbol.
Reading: 7 °C
